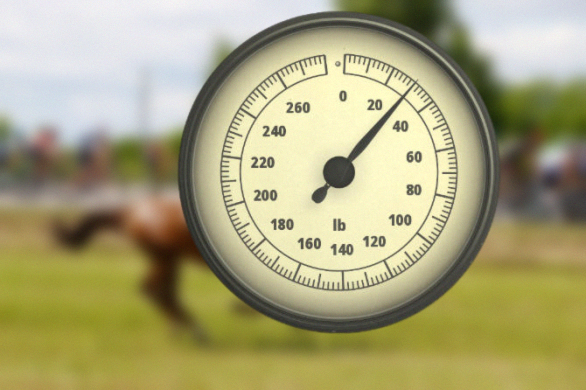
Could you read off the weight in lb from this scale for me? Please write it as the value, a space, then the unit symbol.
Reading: 30 lb
